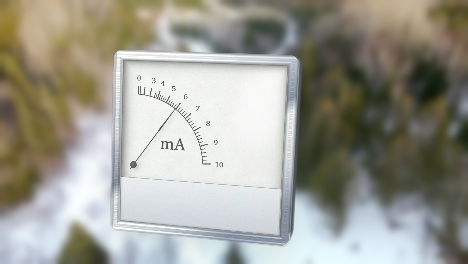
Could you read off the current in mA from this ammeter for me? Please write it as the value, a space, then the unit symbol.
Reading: 6 mA
